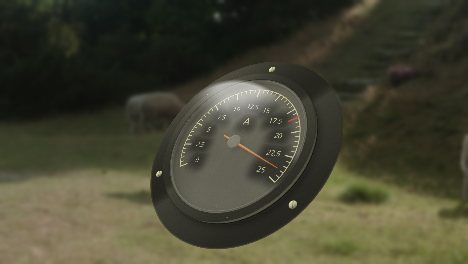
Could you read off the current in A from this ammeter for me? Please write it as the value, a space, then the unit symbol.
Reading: 24 A
